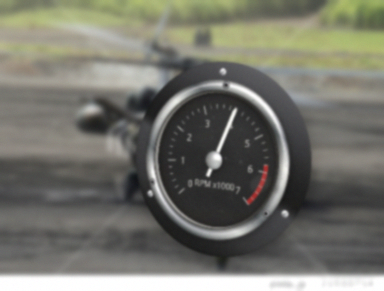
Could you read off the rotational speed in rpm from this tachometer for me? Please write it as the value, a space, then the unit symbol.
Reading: 4000 rpm
